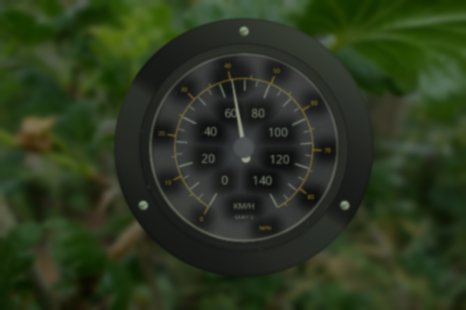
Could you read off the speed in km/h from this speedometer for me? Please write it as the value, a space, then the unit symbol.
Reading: 65 km/h
